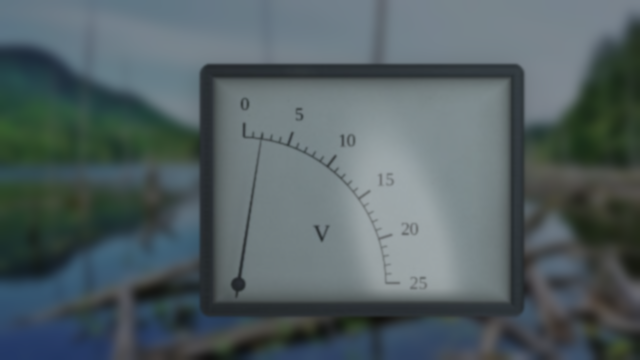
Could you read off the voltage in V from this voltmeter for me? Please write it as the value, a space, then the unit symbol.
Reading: 2 V
